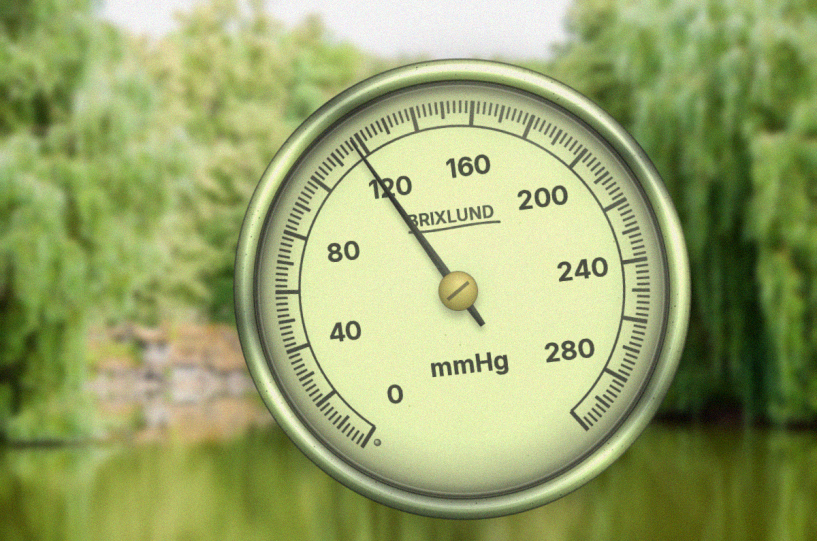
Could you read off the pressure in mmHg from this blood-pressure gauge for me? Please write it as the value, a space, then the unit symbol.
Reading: 118 mmHg
